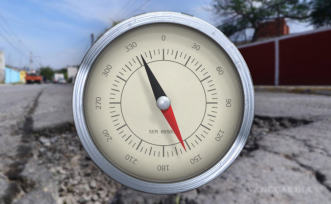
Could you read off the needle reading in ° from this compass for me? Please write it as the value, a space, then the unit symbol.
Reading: 155 °
